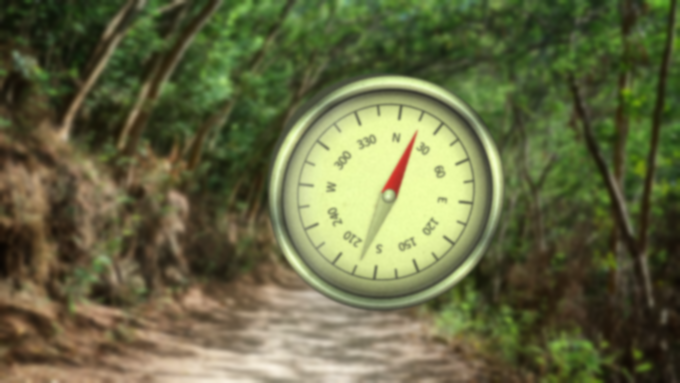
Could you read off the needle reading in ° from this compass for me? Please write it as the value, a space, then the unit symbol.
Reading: 15 °
